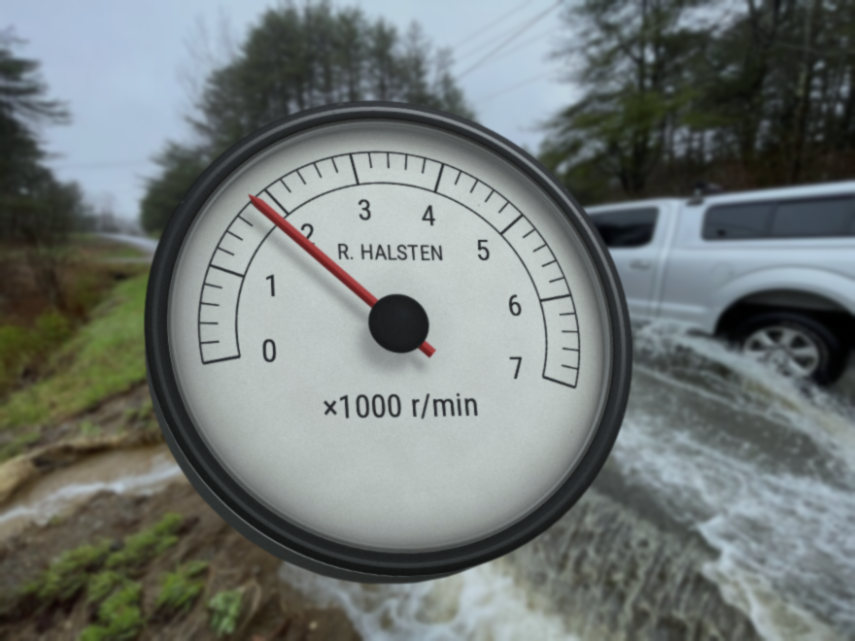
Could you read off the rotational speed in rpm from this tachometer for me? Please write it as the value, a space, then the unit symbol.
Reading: 1800 rpm
